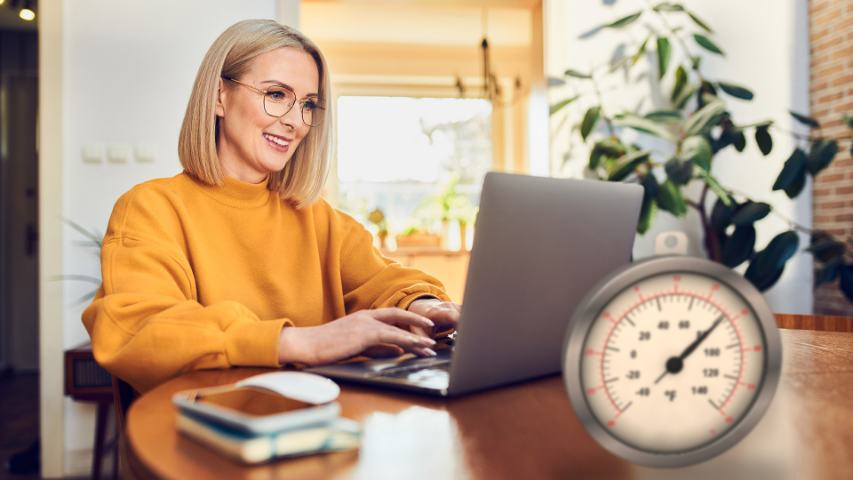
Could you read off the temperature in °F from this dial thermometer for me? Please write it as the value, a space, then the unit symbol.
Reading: 80 °F
